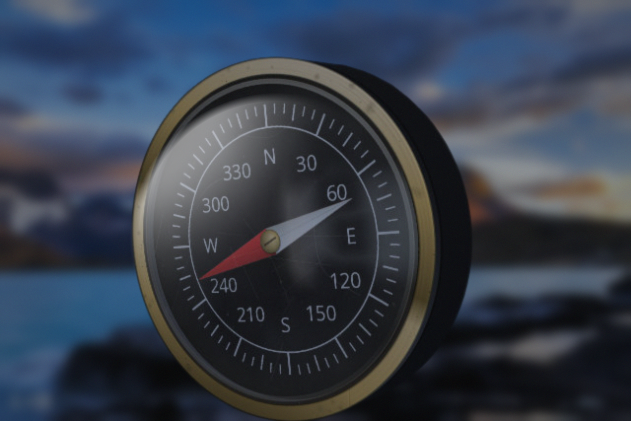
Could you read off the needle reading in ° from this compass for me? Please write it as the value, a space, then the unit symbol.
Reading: 250 °
